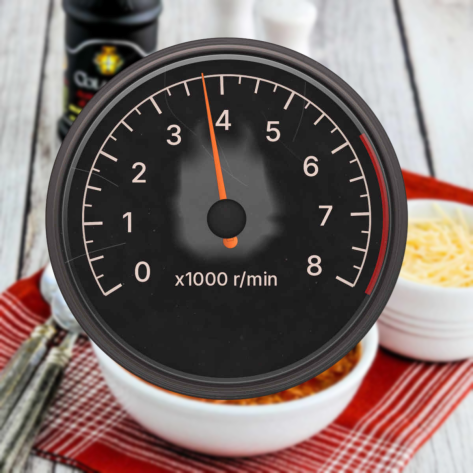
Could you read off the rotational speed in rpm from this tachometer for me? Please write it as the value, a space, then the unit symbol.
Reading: 3750 rpm
